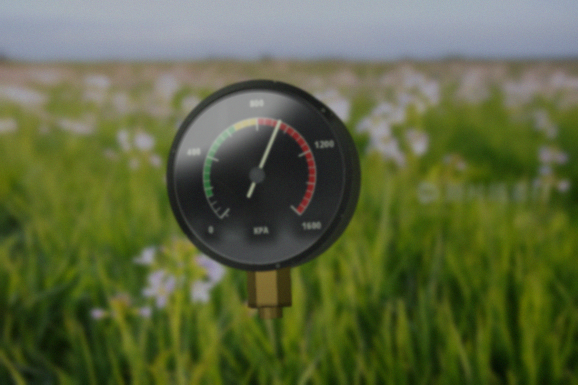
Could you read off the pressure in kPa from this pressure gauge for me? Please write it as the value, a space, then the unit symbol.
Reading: 950 kPa
